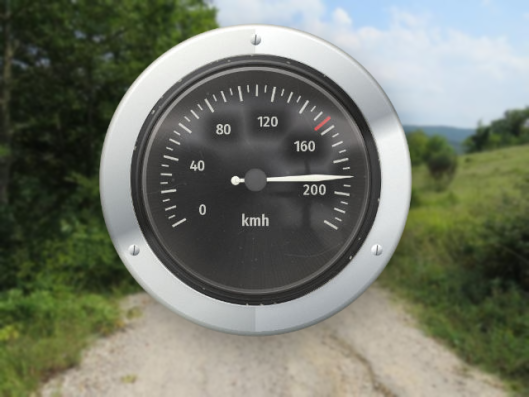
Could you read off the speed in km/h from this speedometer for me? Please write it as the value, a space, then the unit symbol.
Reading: 190 km/h
